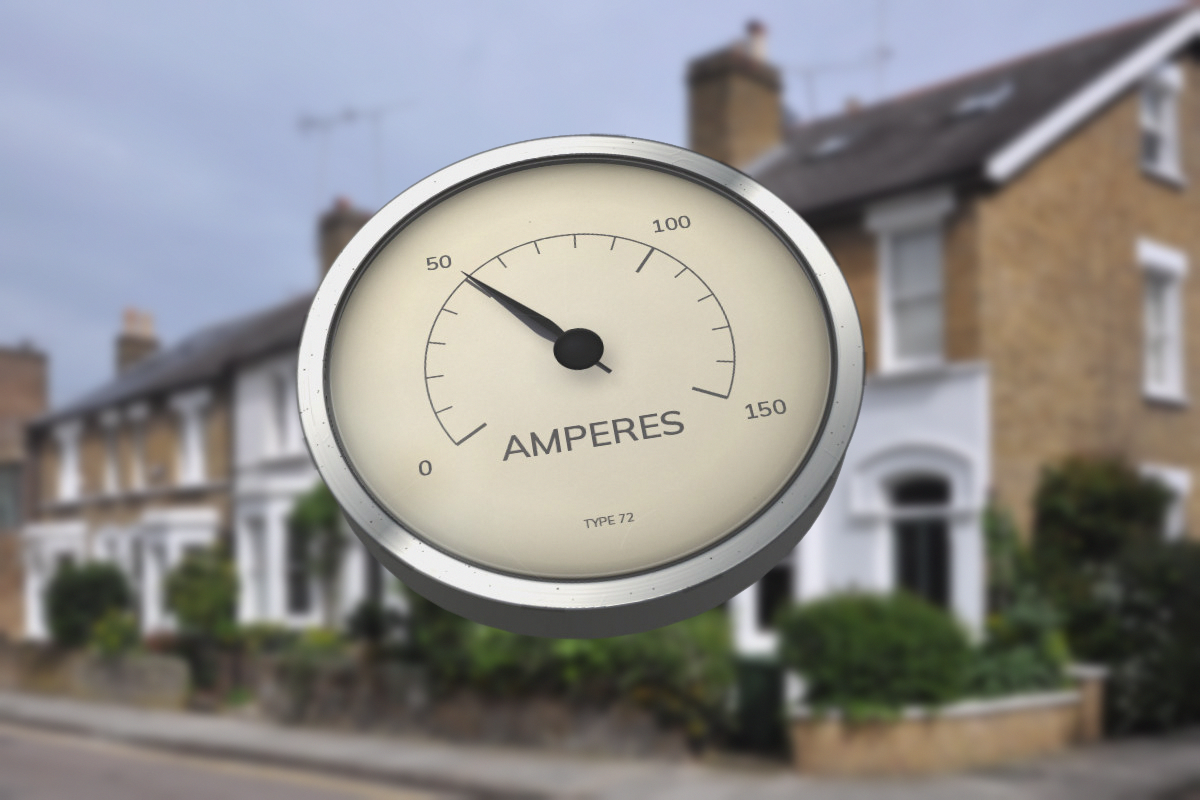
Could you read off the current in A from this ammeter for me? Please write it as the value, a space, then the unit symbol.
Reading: 50 A
